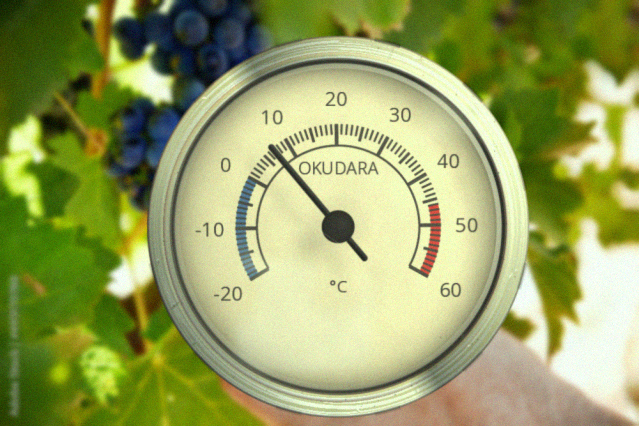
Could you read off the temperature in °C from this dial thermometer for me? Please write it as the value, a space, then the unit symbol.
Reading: 7 °C
